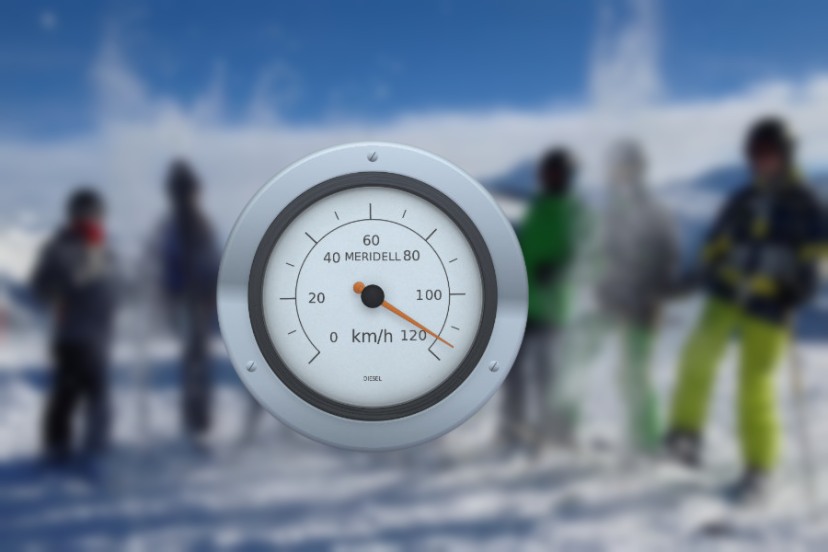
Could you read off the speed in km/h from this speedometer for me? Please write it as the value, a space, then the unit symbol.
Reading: 115 km/h
